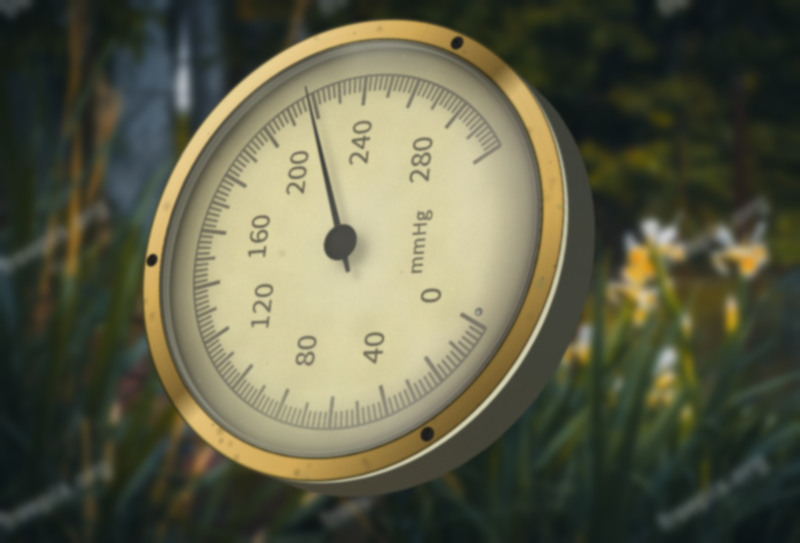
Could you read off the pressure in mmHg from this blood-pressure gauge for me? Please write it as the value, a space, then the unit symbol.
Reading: 220 mmHg
